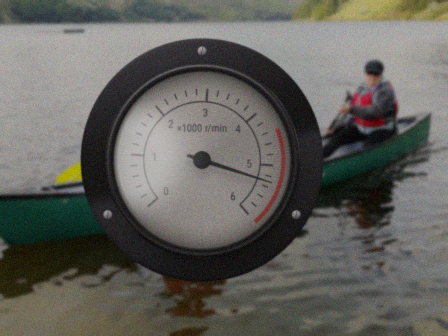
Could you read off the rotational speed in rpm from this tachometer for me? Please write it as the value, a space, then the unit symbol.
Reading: 5300 rpm
